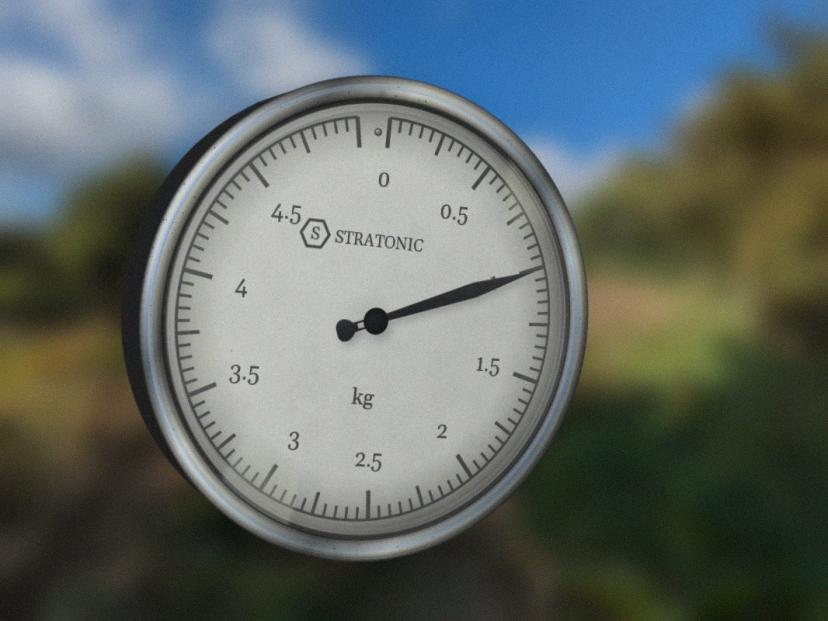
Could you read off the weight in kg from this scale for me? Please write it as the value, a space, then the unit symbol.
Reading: 1 kg
